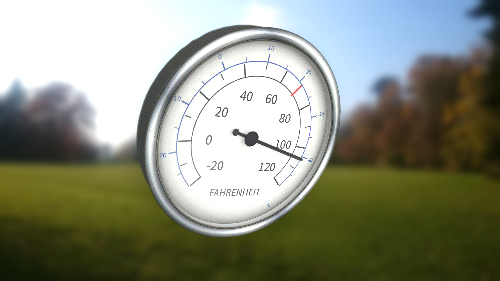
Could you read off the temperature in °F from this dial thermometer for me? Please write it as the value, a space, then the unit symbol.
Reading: 105 °F
